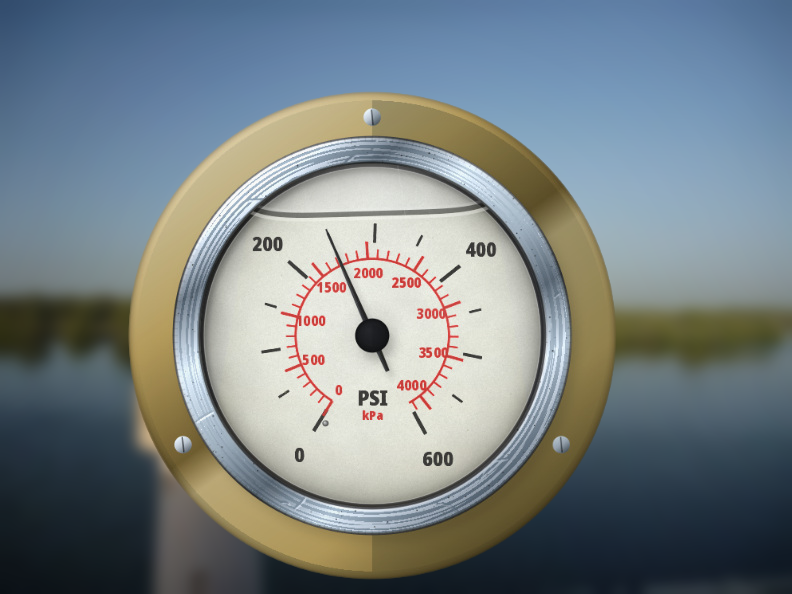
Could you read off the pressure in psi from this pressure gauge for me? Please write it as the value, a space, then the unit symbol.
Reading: 250 psi
